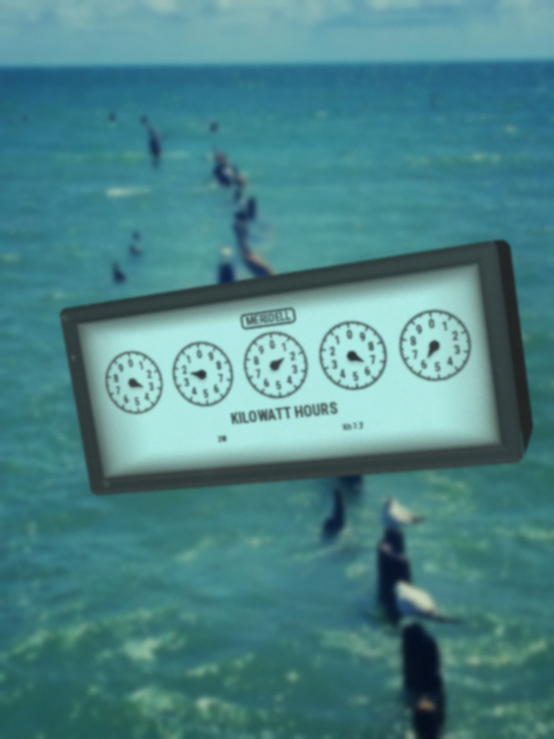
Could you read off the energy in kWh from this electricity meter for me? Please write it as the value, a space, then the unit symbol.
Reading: 32166 kWh
